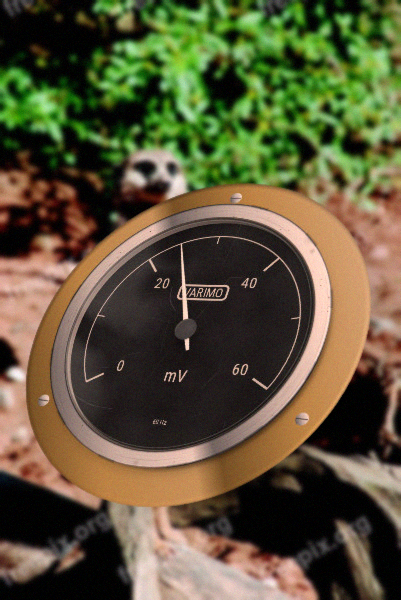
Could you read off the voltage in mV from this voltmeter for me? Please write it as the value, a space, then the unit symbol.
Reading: 25 mV
